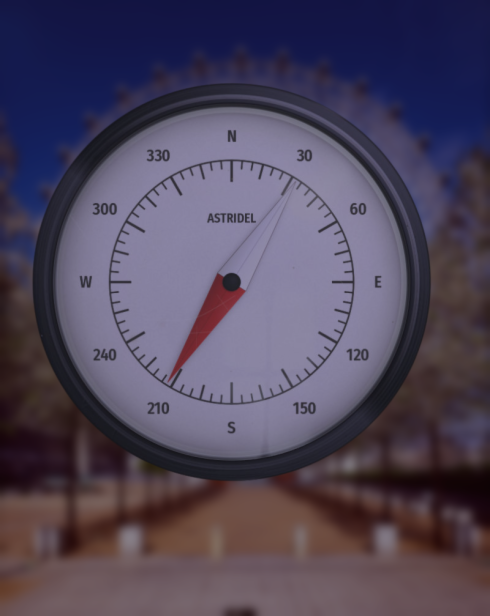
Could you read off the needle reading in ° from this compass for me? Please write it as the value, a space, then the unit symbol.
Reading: 212.5 °
